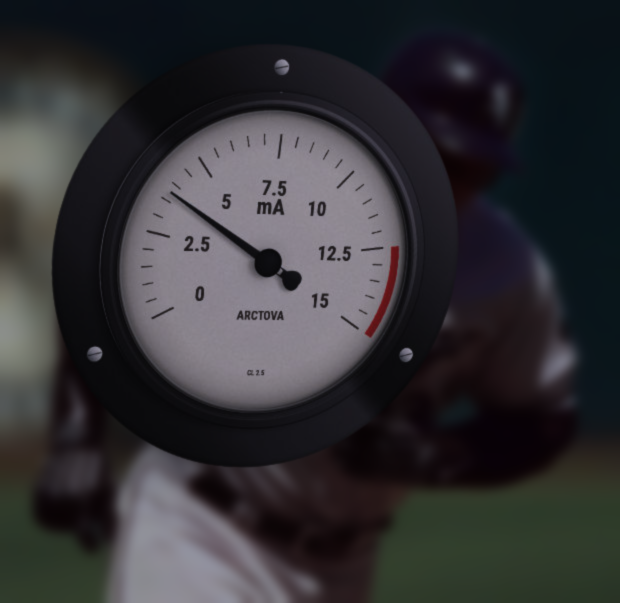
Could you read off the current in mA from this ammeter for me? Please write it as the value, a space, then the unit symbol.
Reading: 3.75 mA
